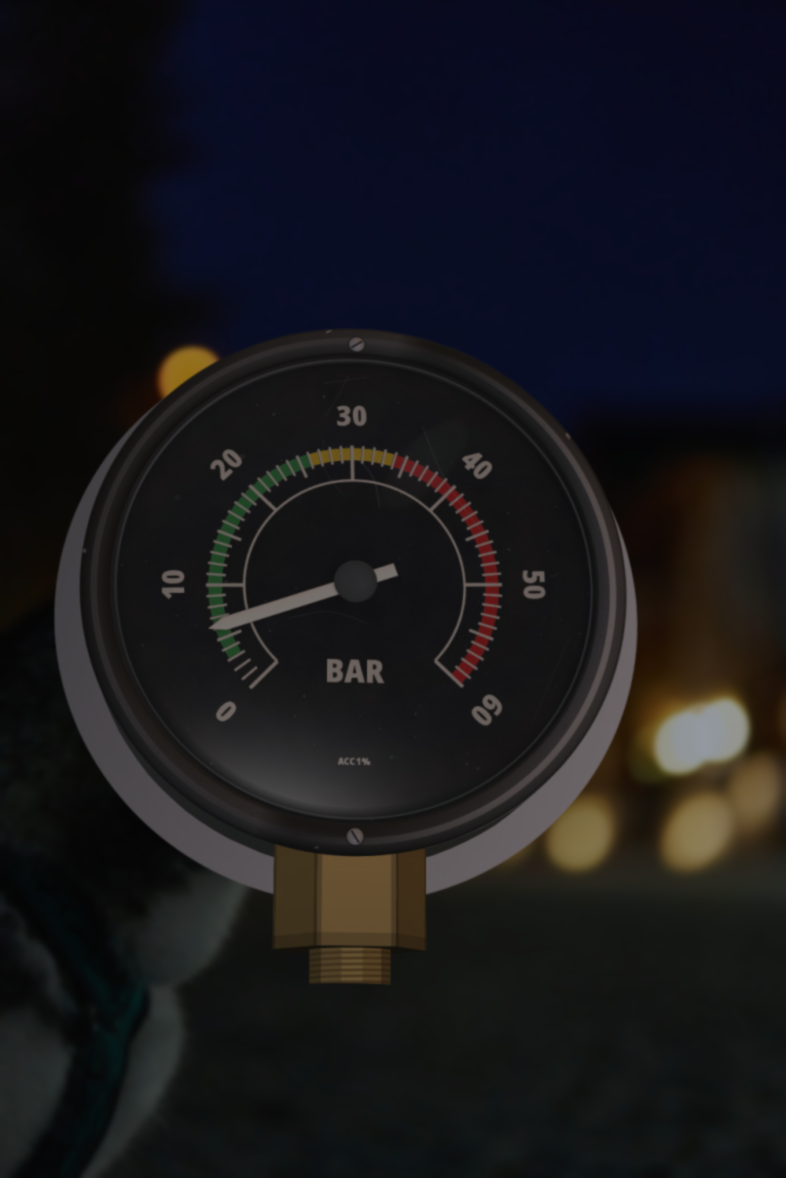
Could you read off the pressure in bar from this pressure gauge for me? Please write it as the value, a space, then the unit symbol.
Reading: 6 bar
